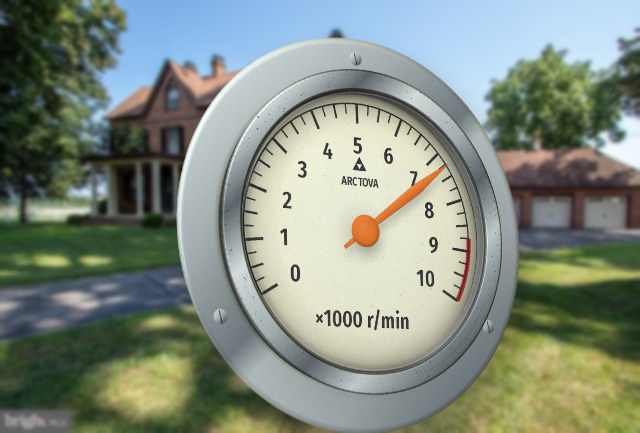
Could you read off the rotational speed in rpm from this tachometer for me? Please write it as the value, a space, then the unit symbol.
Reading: 7250 rpm
